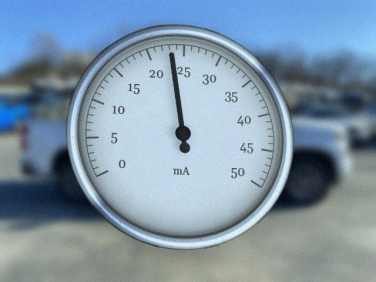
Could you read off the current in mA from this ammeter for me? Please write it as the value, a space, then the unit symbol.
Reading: 23 mA
